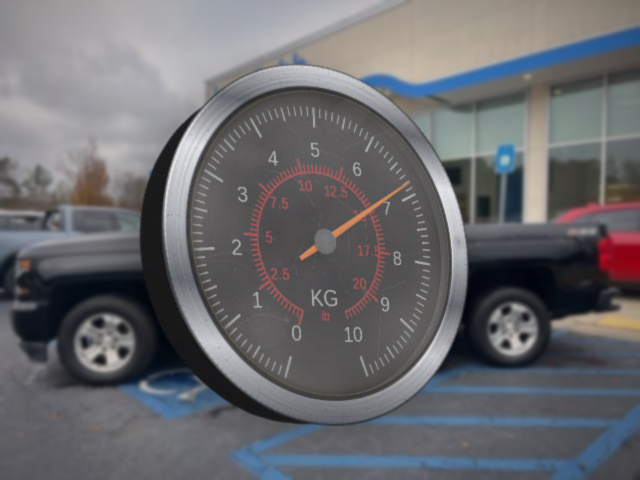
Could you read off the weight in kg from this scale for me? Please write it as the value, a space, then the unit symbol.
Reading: 6.8 kg
